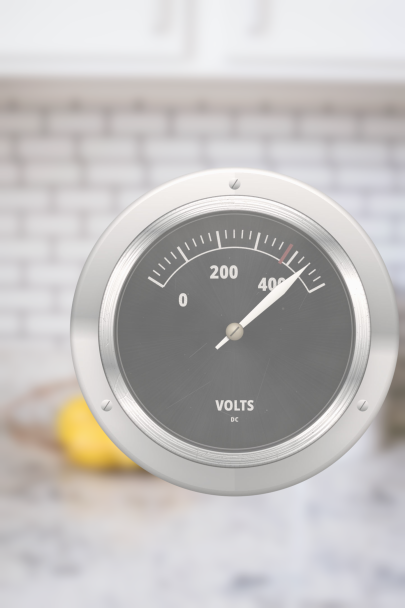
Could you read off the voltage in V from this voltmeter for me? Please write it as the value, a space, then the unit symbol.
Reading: 440 V
